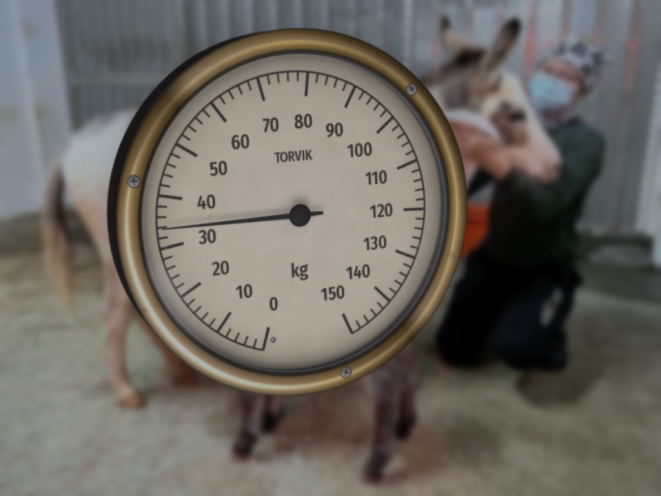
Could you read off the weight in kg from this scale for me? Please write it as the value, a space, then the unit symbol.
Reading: 34 kg
